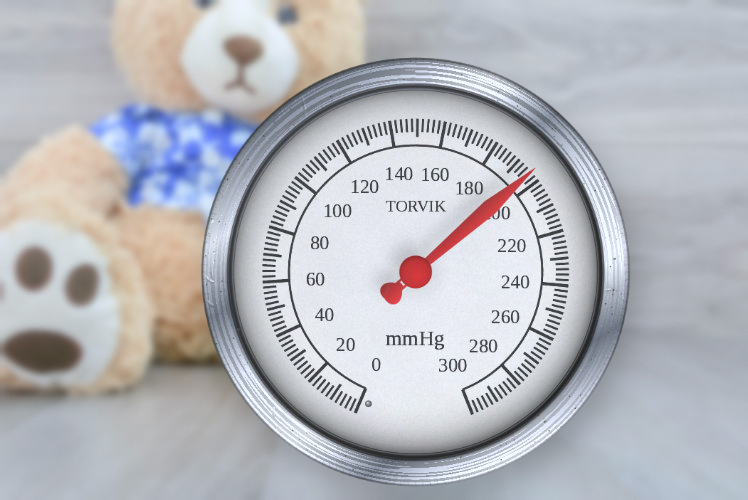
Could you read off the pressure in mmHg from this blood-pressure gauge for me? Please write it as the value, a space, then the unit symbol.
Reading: 196 mmHg
